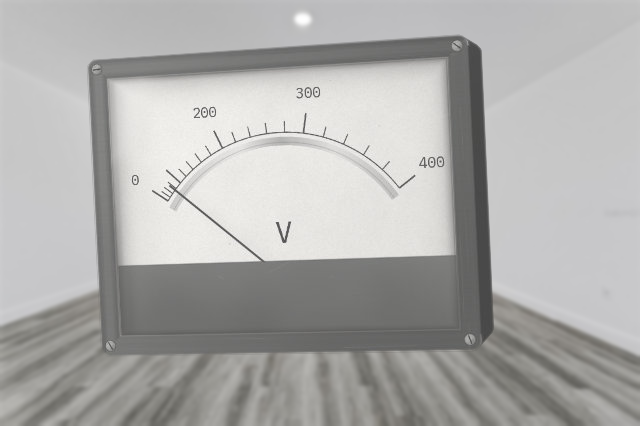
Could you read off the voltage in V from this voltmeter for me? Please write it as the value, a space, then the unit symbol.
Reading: 80 V
